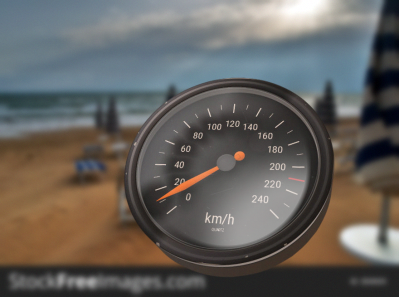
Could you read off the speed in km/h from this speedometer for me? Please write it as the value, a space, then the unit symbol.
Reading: 10 km/h
